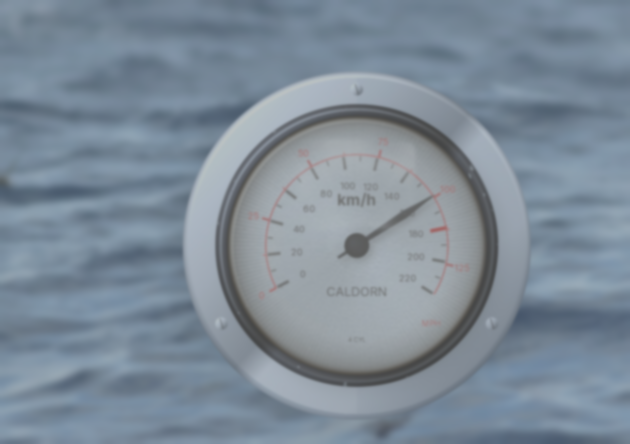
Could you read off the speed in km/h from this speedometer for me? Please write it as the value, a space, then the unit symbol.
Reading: 160 km/h
